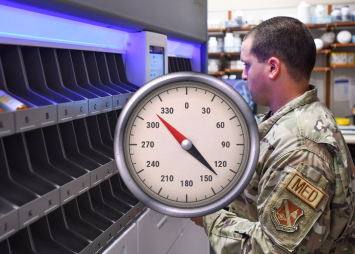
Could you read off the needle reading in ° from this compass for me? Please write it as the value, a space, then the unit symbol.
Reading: 315 °
